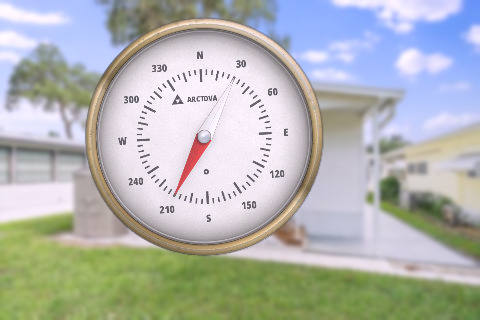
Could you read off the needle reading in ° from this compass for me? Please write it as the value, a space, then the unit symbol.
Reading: 210 °
